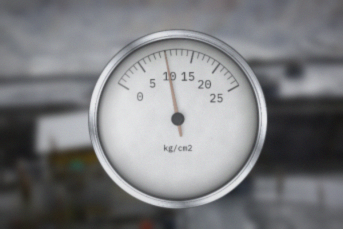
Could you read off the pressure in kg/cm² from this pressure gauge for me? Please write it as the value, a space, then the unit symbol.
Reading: 10 kg/cm²
